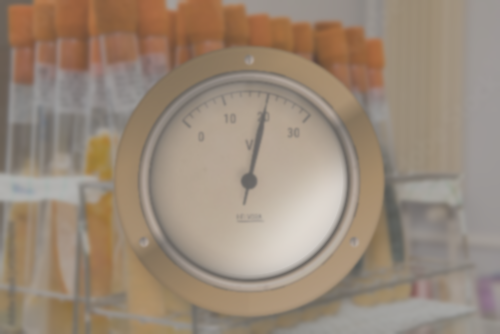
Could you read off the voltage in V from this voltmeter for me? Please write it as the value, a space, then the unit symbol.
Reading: 20 V
